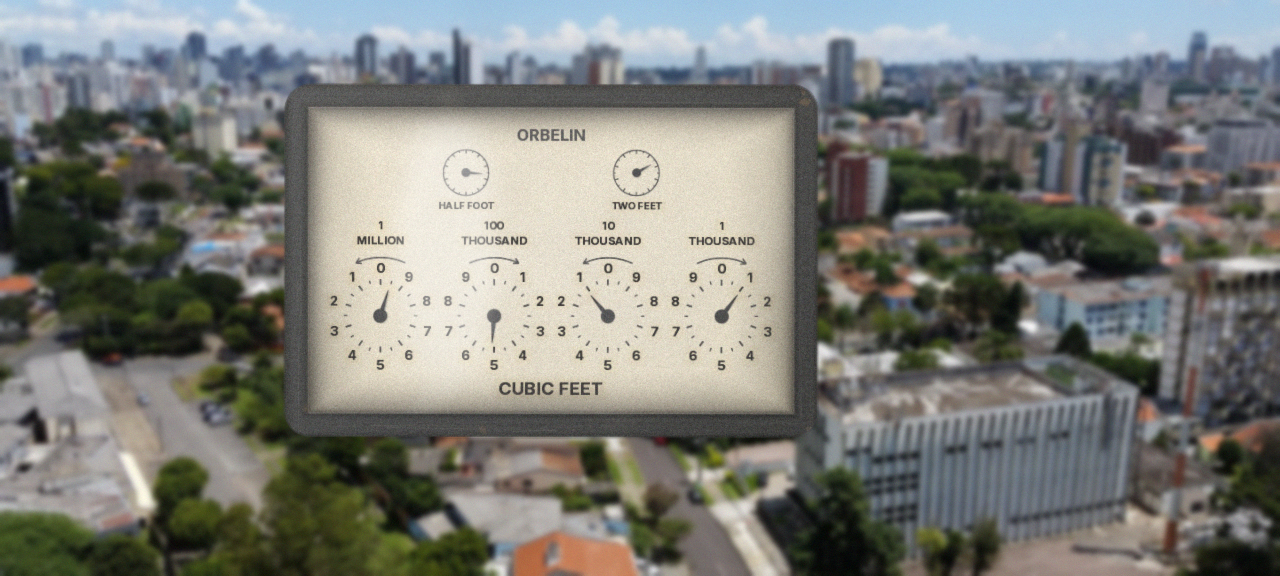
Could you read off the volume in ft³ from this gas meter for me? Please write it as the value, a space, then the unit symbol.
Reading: 951100 ft³
